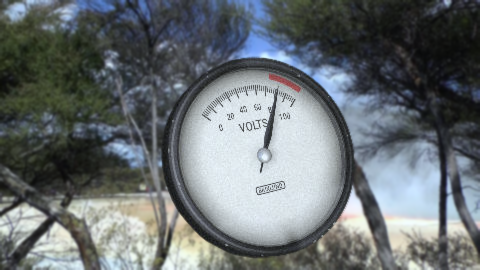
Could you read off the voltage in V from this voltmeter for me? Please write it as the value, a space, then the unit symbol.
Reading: 80 V
